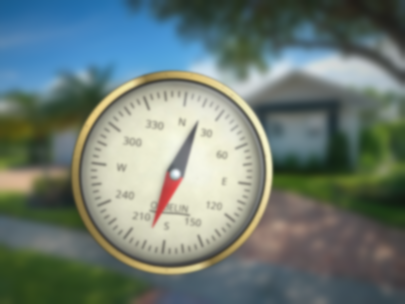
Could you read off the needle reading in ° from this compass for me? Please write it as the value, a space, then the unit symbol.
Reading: 195 °
